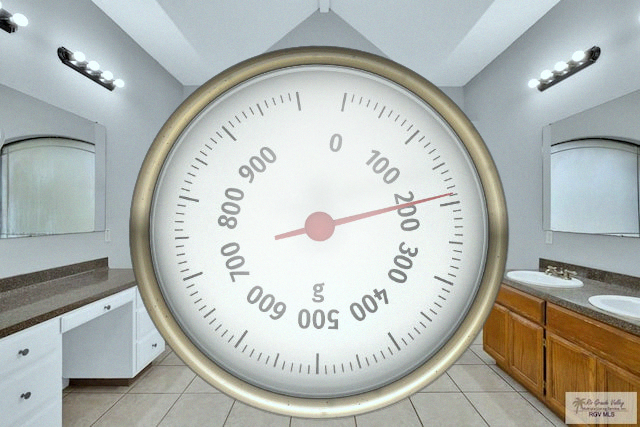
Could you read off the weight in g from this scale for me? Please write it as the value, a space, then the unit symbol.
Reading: 190 g
